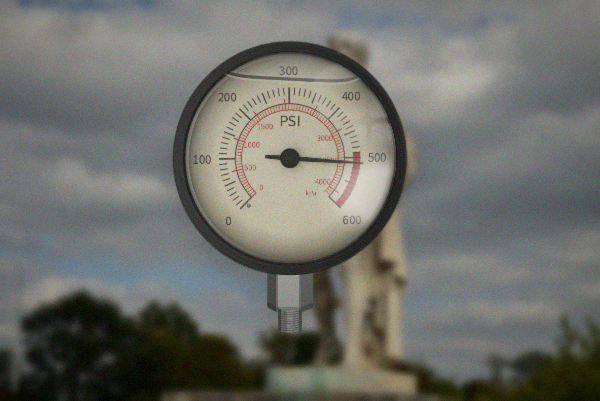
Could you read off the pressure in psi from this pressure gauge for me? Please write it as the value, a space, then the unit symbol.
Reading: 510 psi
